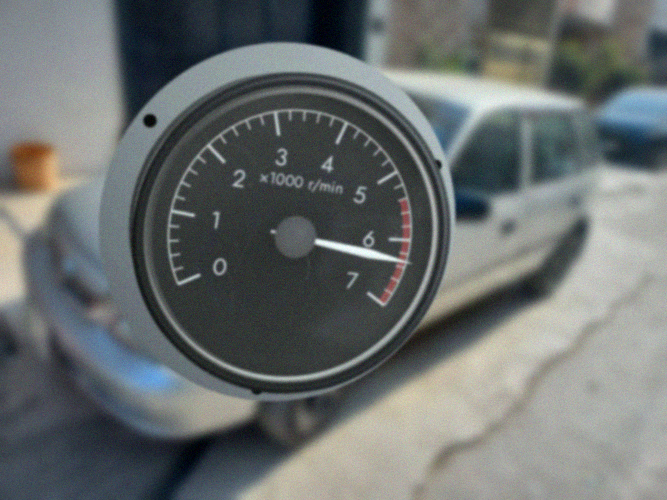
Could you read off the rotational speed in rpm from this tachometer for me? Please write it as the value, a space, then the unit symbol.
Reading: 6300 rpm
